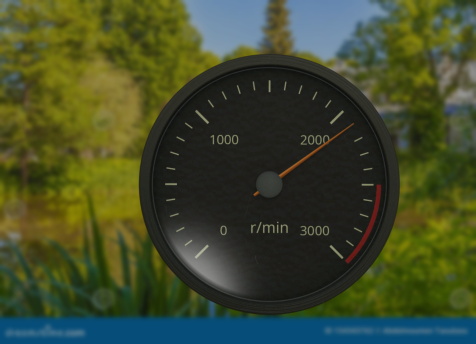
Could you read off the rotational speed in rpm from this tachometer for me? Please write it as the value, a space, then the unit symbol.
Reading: 2100 rpm
